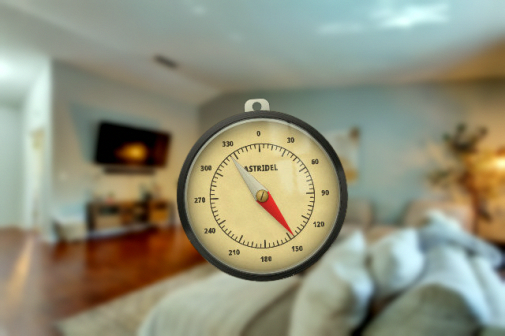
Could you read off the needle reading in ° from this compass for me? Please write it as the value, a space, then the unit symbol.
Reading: 145 °
